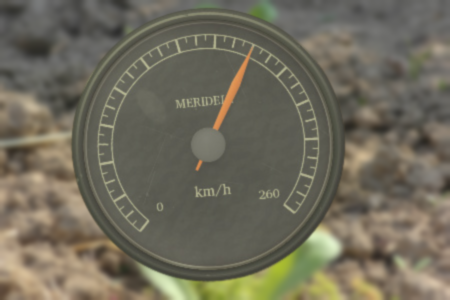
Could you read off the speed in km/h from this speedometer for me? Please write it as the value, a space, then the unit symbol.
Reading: 160 km/h
